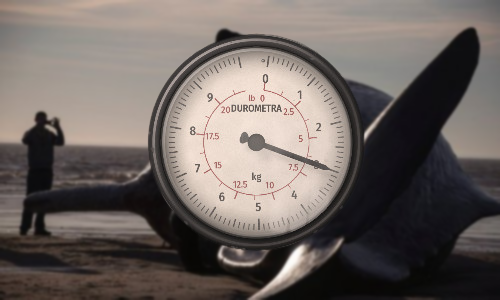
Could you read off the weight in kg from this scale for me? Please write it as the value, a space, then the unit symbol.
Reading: 3 kg
